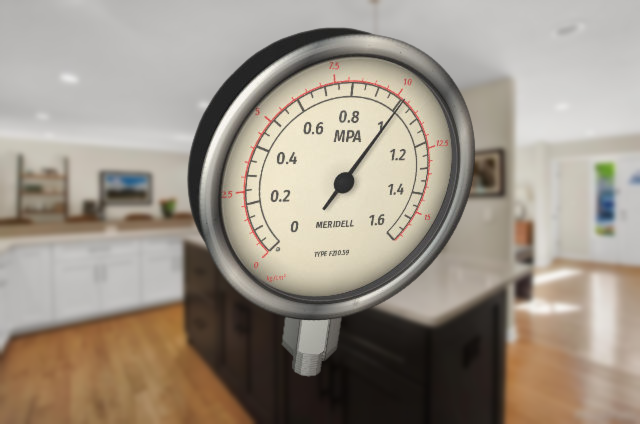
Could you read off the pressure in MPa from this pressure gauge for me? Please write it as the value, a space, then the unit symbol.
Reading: 1 MPa
